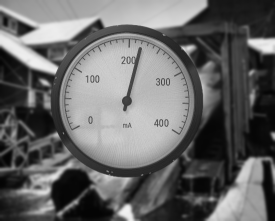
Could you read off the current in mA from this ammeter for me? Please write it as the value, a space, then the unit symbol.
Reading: 220 mA
